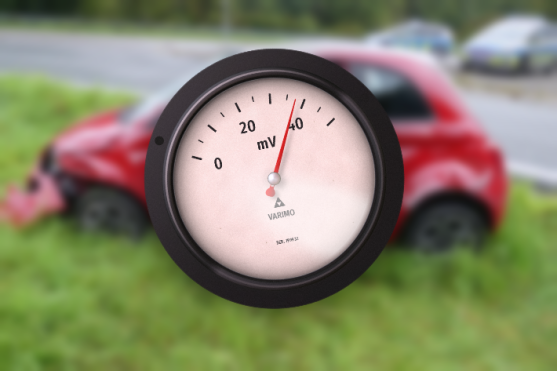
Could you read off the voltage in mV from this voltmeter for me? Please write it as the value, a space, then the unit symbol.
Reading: 37.5 mV
